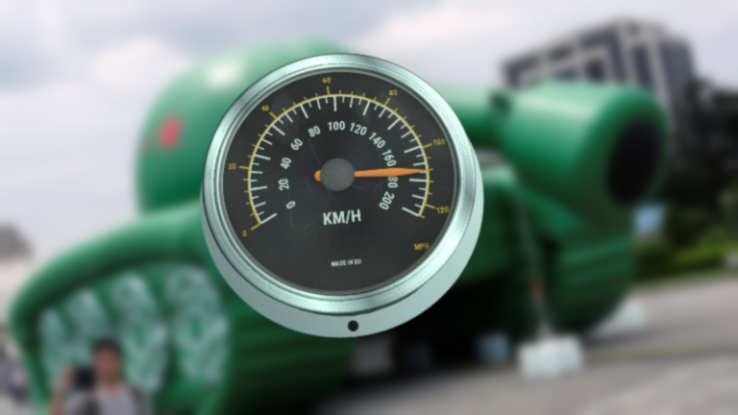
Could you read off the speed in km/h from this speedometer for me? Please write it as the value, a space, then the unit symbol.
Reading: 175 km/h
